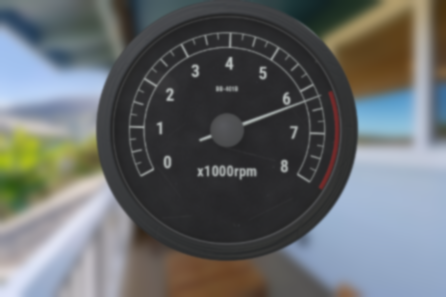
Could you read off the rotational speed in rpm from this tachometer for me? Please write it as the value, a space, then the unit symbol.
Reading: 6250 rpm
